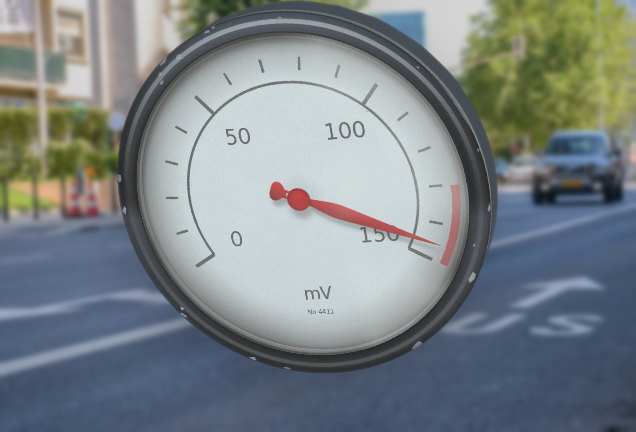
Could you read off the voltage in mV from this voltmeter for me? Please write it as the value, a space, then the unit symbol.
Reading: 145 mV
